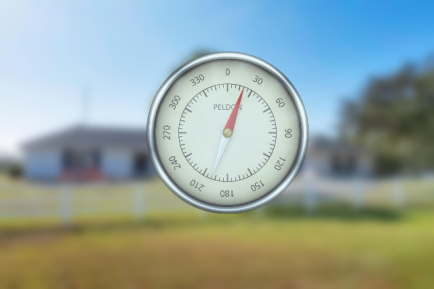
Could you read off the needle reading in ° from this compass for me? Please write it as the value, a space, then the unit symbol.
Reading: 20 °
